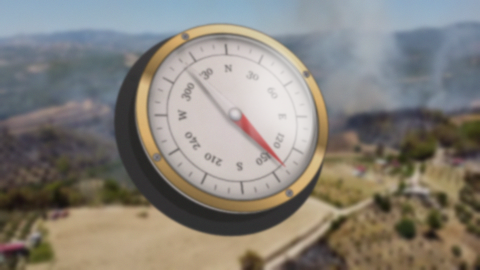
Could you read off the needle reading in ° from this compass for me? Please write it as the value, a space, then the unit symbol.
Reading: 140 °
